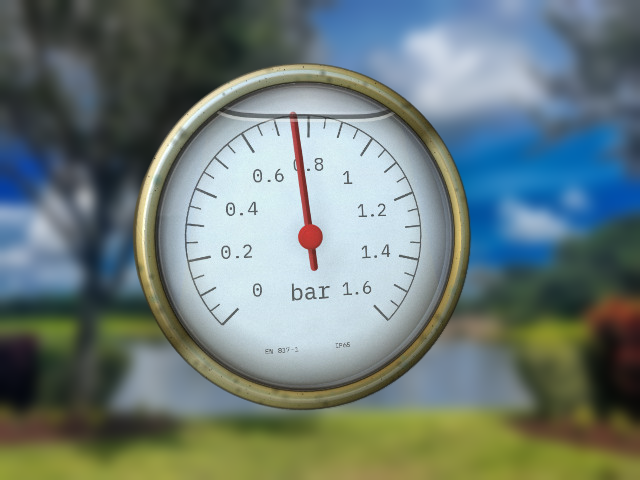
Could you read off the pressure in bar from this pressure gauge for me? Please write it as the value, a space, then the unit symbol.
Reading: 0.75 bar
